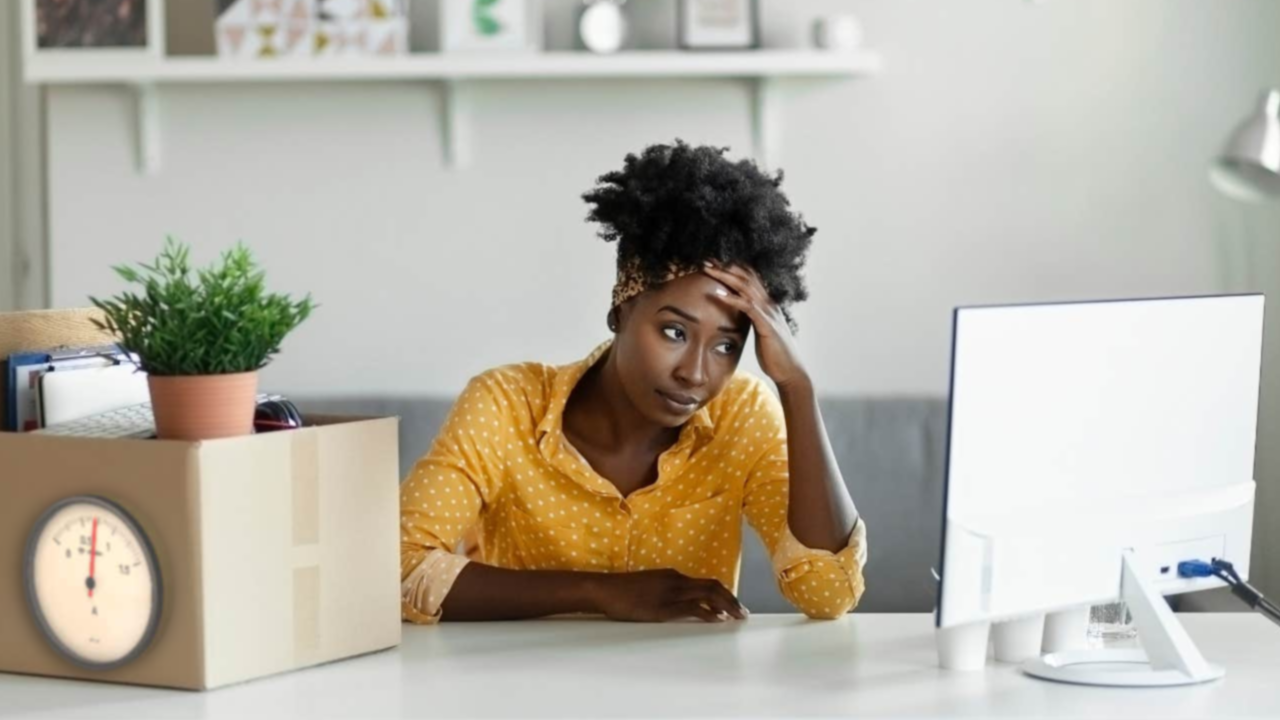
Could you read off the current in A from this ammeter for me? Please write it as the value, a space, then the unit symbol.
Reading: 0.75 A
